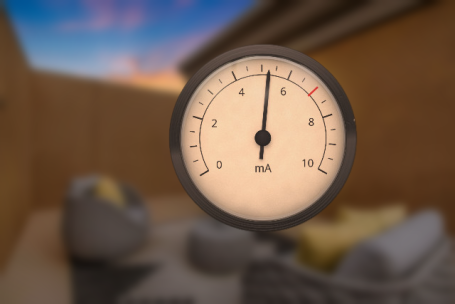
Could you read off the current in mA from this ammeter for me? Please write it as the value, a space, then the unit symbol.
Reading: 5.25 mA
